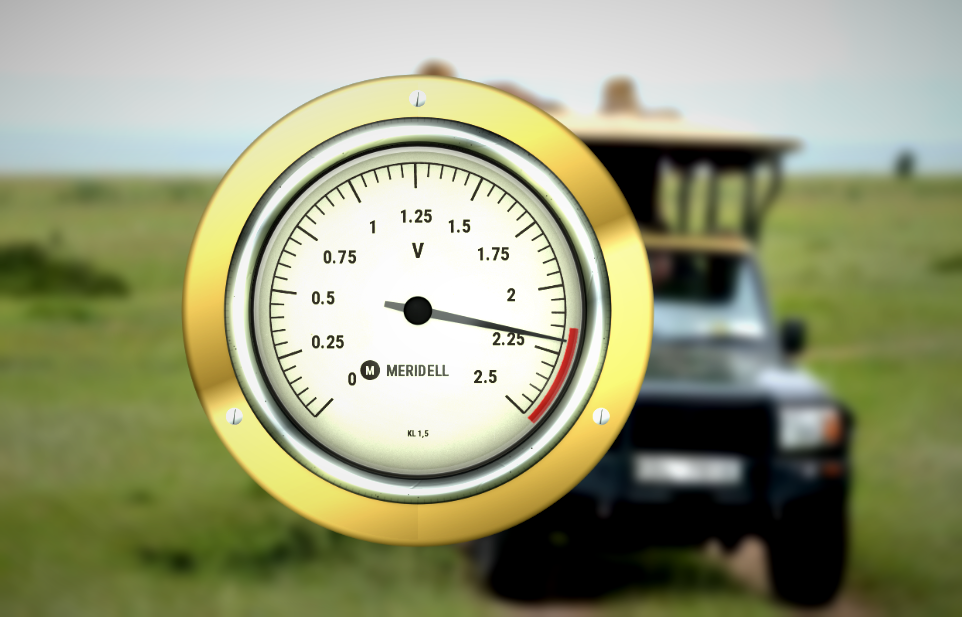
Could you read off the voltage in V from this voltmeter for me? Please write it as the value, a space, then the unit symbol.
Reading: 2.2 V
